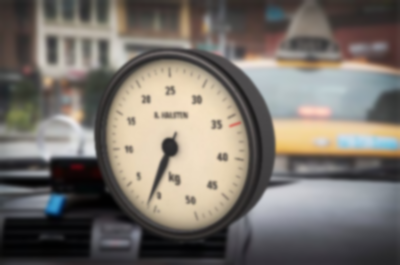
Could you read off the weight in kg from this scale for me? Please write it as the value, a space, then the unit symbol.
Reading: 1 kg
